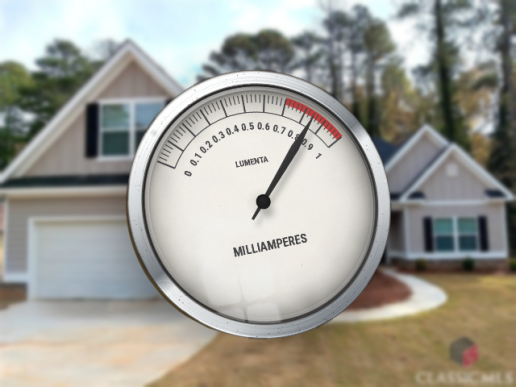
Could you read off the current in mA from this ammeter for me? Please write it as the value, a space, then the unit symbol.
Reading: 0.84 mA
